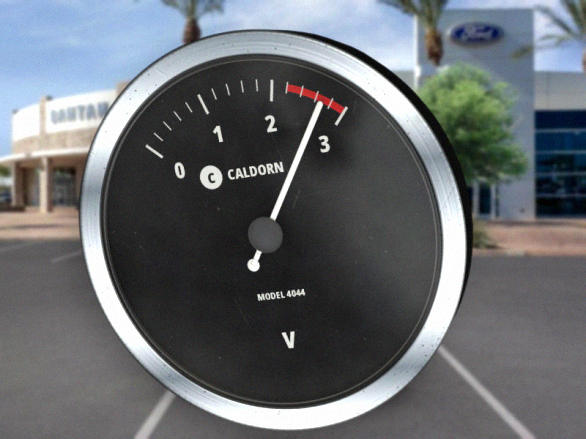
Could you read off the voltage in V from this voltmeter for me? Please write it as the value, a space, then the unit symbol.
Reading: 2.7 V
